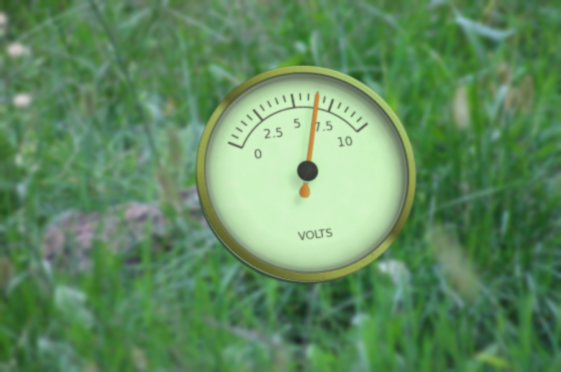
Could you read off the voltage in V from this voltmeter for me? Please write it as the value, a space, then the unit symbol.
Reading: 6.5 V
